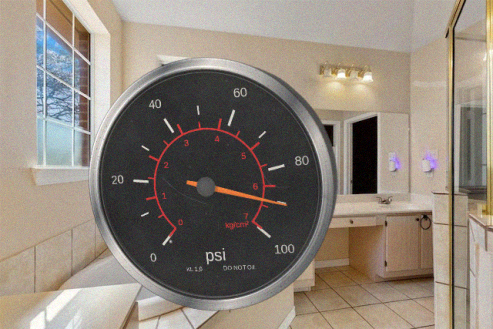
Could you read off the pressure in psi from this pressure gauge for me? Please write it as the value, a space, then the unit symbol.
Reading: 90 psi
